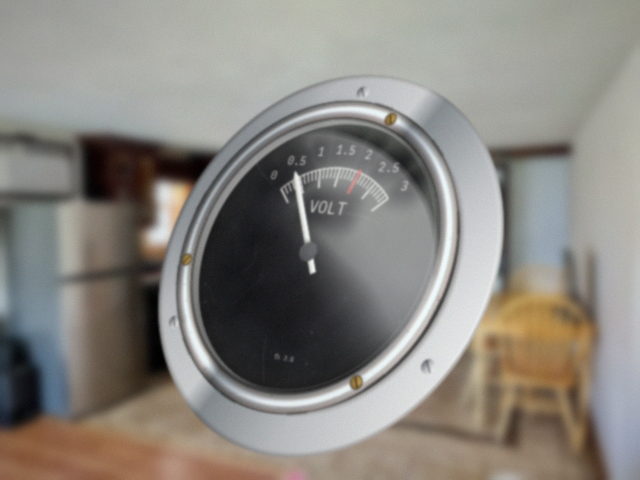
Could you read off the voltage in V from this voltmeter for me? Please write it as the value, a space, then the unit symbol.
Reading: 0.5 V
